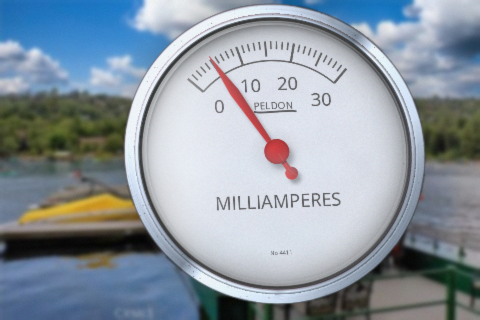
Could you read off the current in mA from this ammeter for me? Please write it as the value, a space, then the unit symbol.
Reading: 5 mA
